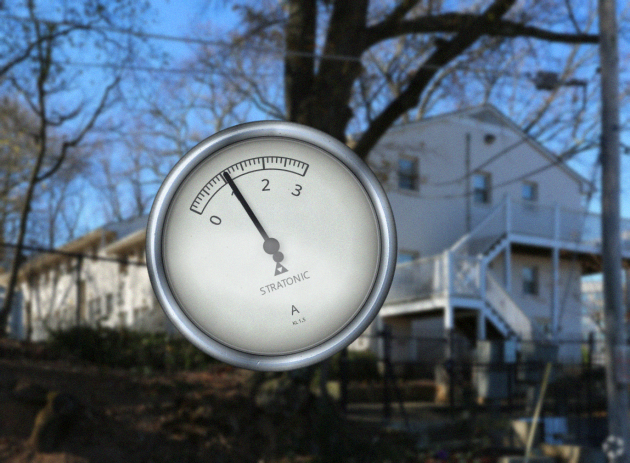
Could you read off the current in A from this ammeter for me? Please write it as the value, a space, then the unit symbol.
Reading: 1.1 A
